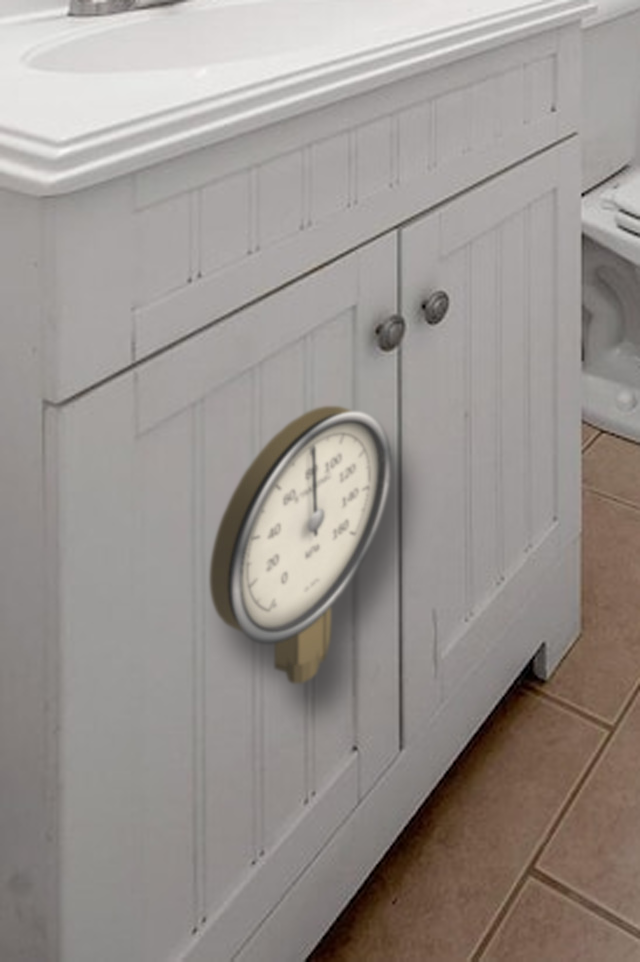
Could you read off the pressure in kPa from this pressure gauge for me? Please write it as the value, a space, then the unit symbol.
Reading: 80 kPa
